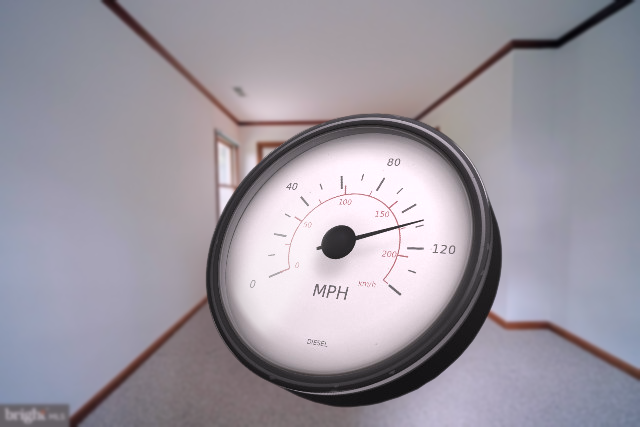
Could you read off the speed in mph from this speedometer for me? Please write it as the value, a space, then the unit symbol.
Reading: 110 mph
